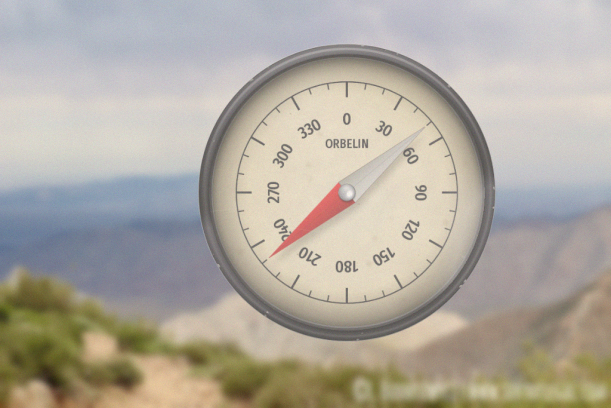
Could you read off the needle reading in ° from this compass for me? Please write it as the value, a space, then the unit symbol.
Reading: 230 °
